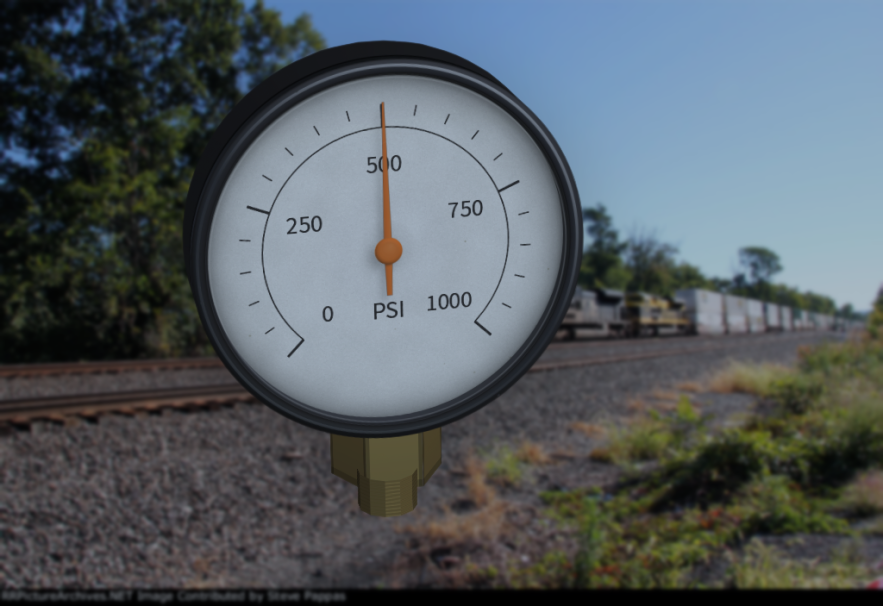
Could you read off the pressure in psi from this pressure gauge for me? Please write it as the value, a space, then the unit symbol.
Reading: 500 psi
